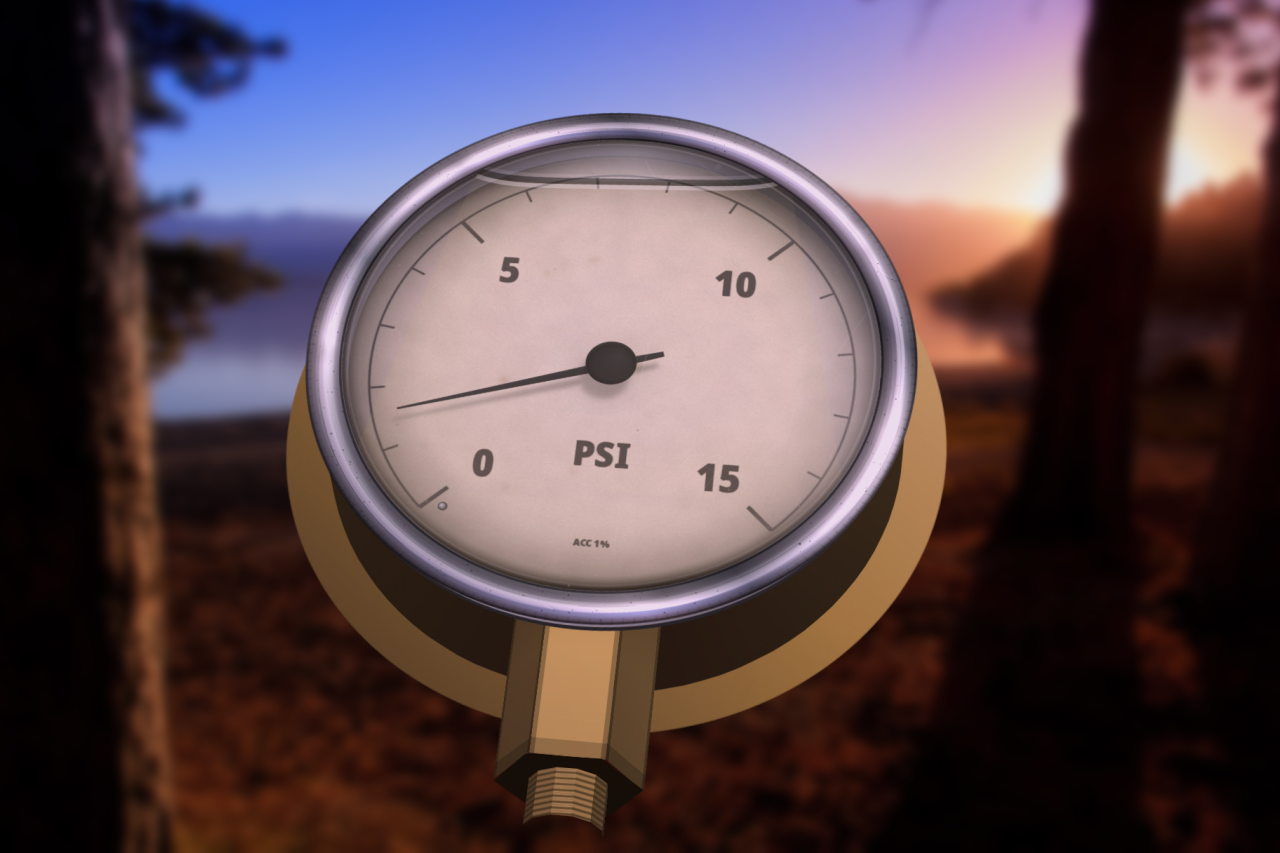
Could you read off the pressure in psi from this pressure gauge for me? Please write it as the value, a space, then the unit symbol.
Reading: 1.5 psi
